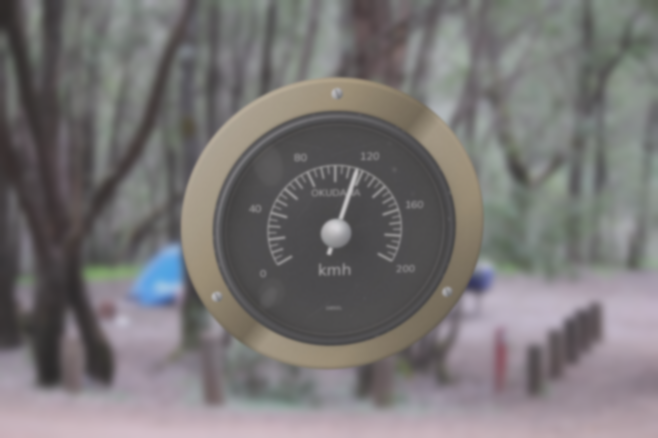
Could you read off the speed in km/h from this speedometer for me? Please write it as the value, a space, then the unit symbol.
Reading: 115 km/h
